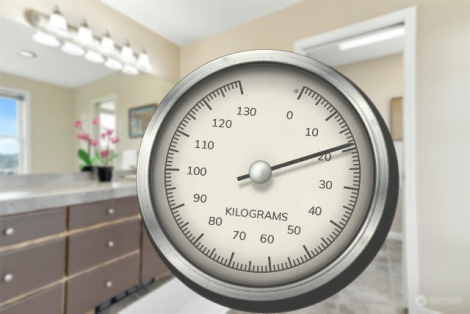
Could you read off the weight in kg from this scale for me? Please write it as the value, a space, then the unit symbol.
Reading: 19 kg
